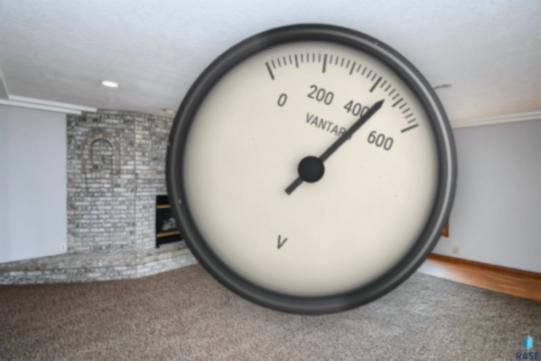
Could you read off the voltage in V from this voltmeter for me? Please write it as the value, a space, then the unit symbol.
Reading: 460 V
